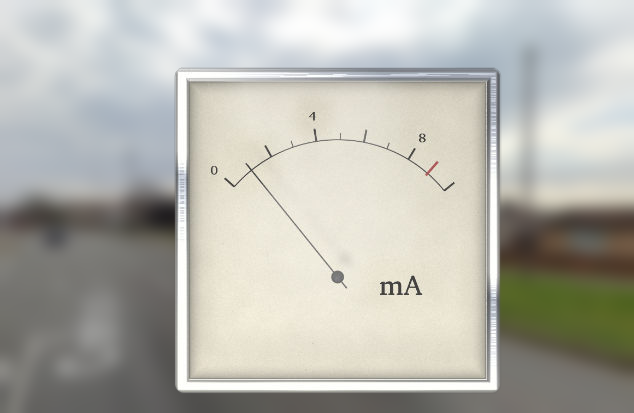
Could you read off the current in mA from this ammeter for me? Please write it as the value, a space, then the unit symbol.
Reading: 1 mA
